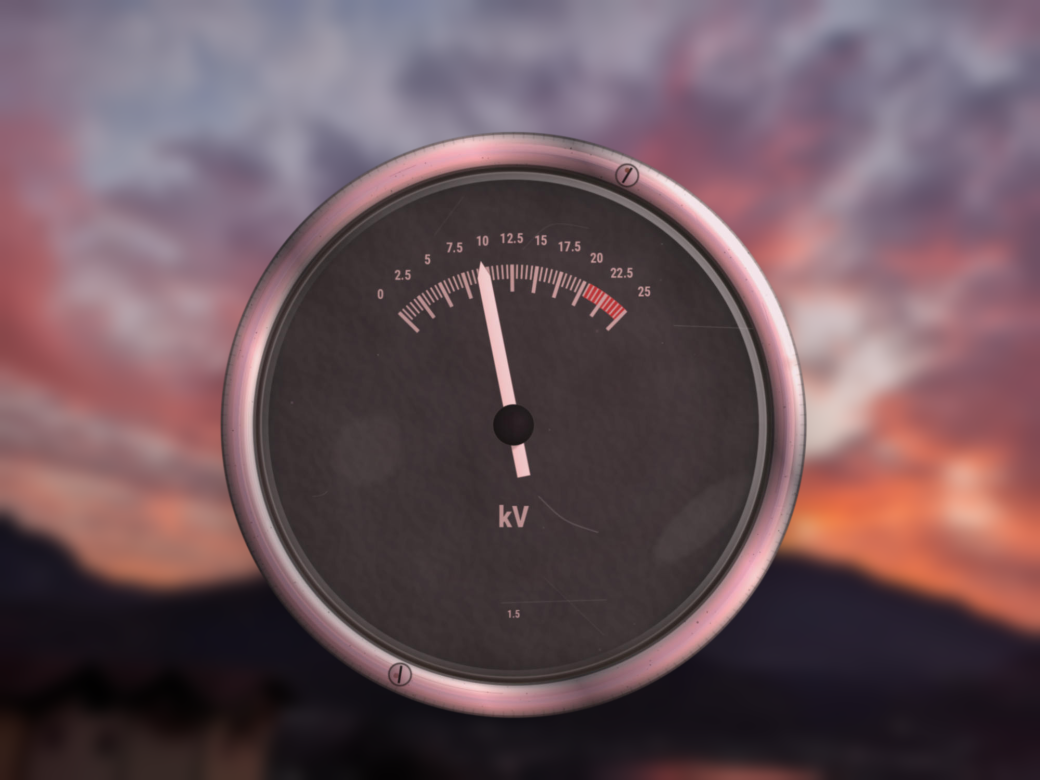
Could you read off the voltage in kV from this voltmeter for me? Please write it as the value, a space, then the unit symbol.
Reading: 9.5 kV
